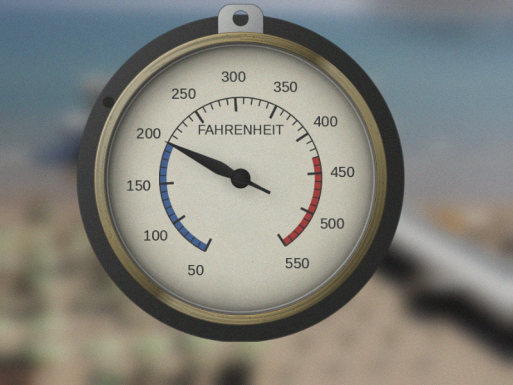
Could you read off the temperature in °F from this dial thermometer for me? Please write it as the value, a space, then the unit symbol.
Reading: 200 °F
